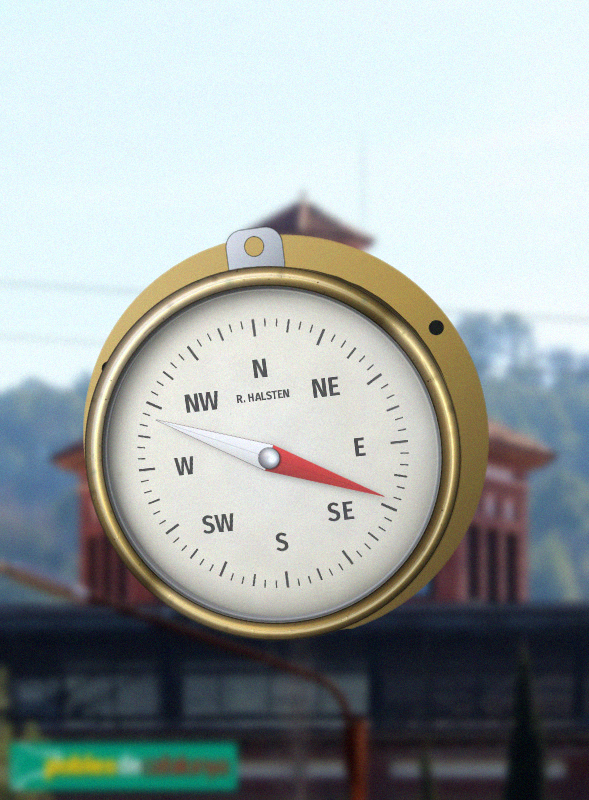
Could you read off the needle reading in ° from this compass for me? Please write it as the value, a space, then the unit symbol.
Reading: 115 °
